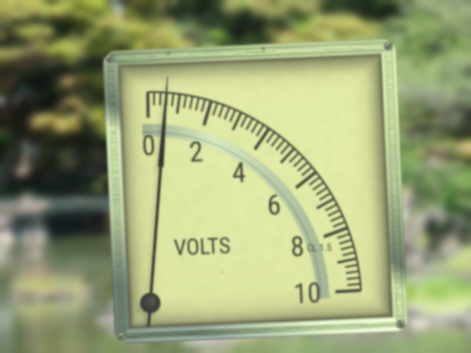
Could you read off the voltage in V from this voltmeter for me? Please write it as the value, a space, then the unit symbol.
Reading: 0.6 V
